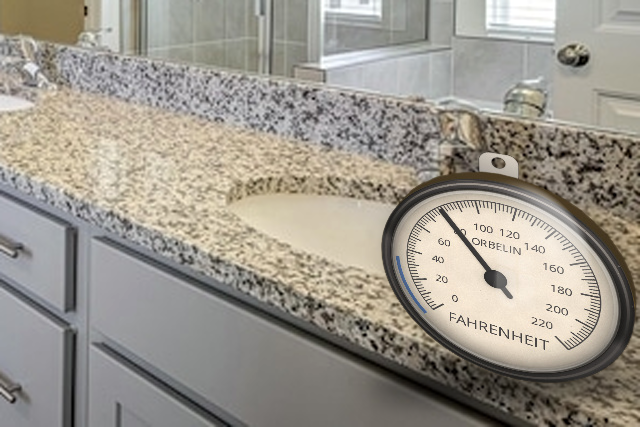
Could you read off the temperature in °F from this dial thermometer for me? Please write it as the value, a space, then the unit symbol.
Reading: 80 °F
